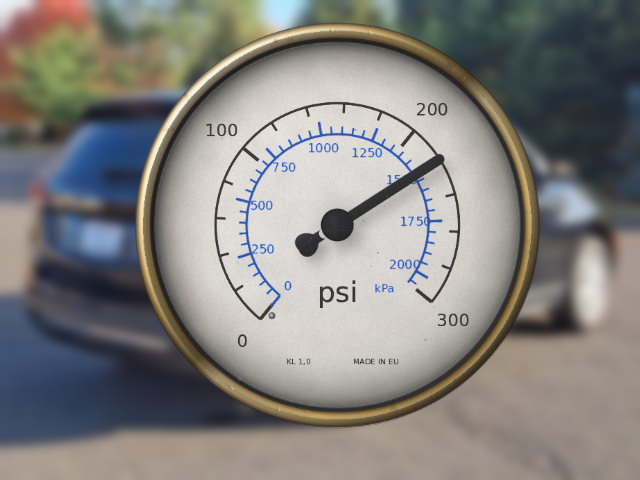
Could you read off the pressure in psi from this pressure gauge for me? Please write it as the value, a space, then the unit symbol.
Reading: 220 psi
